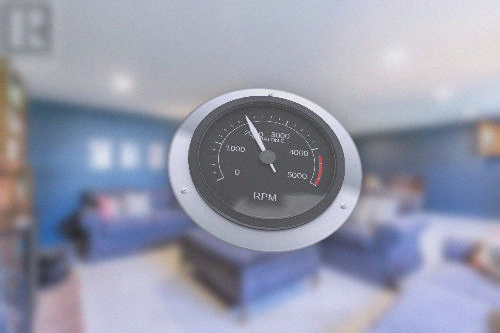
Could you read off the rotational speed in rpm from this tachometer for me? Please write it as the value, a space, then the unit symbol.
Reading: 2000 rpm
